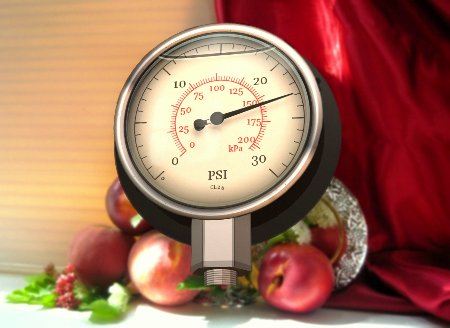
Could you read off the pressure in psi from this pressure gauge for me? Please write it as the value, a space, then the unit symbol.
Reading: 23 psi
